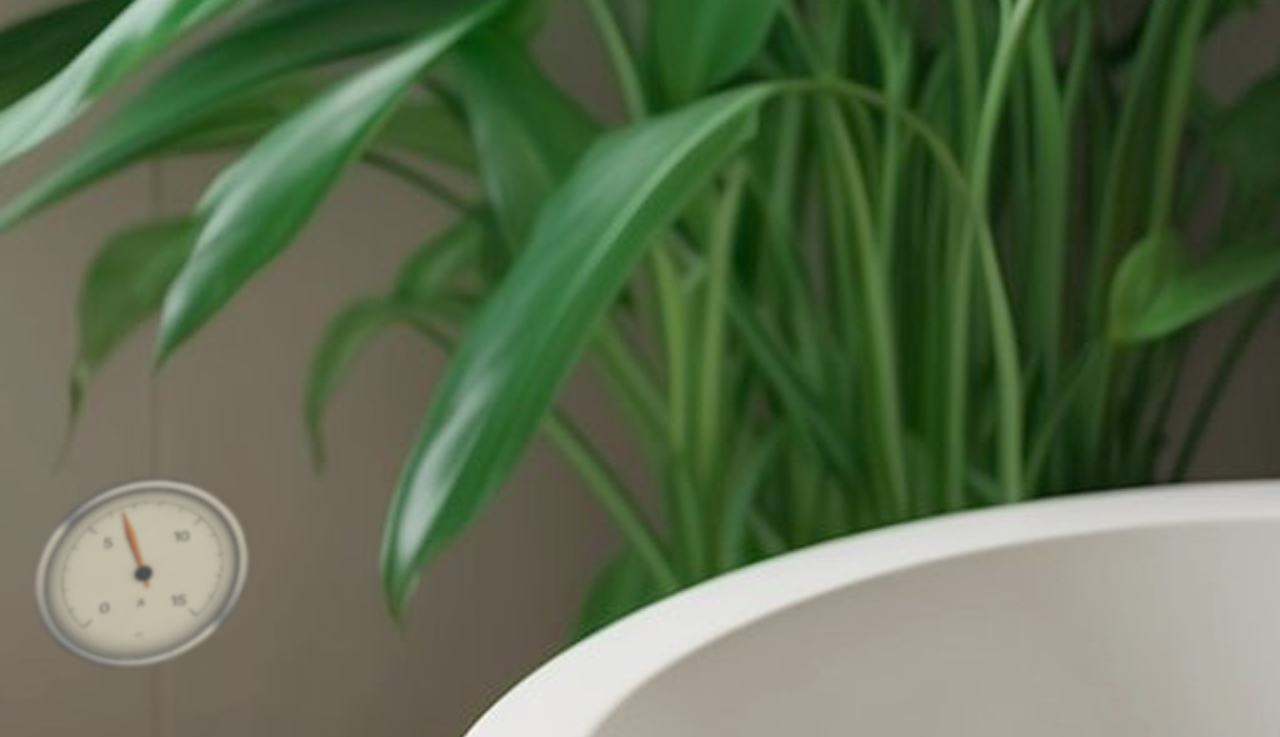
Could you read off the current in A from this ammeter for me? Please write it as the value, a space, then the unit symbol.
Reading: 6.5 A
